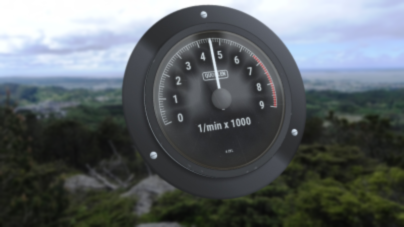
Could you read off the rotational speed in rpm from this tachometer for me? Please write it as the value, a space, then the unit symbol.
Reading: 4500 rpm
